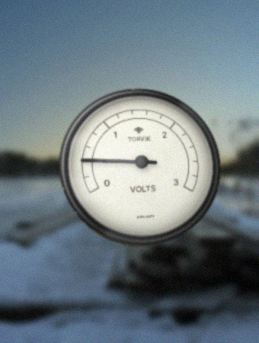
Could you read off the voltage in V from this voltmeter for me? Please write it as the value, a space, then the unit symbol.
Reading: 0.4 V
